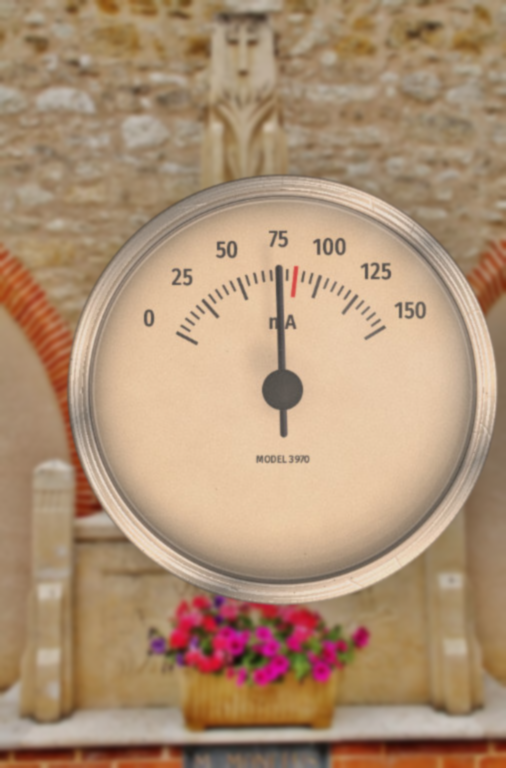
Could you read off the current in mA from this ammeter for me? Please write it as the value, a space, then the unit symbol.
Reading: 75 mA
